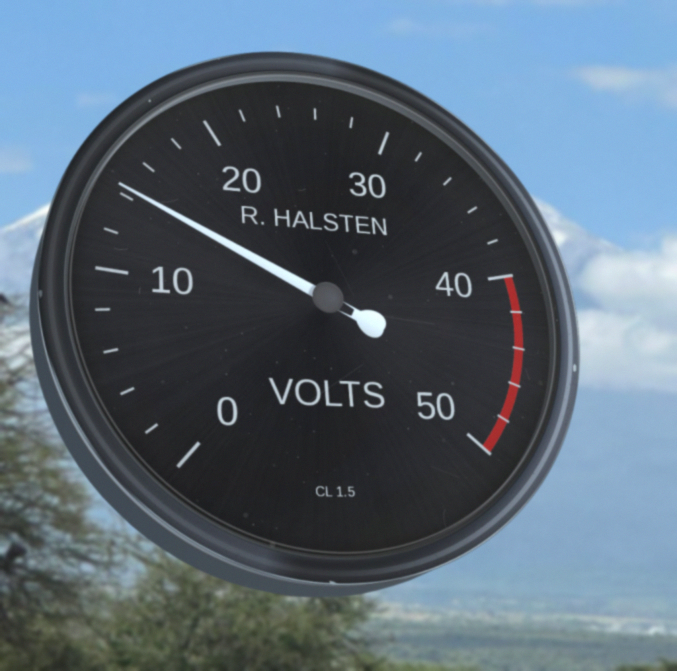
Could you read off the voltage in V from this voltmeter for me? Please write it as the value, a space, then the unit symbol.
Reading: 14 V
